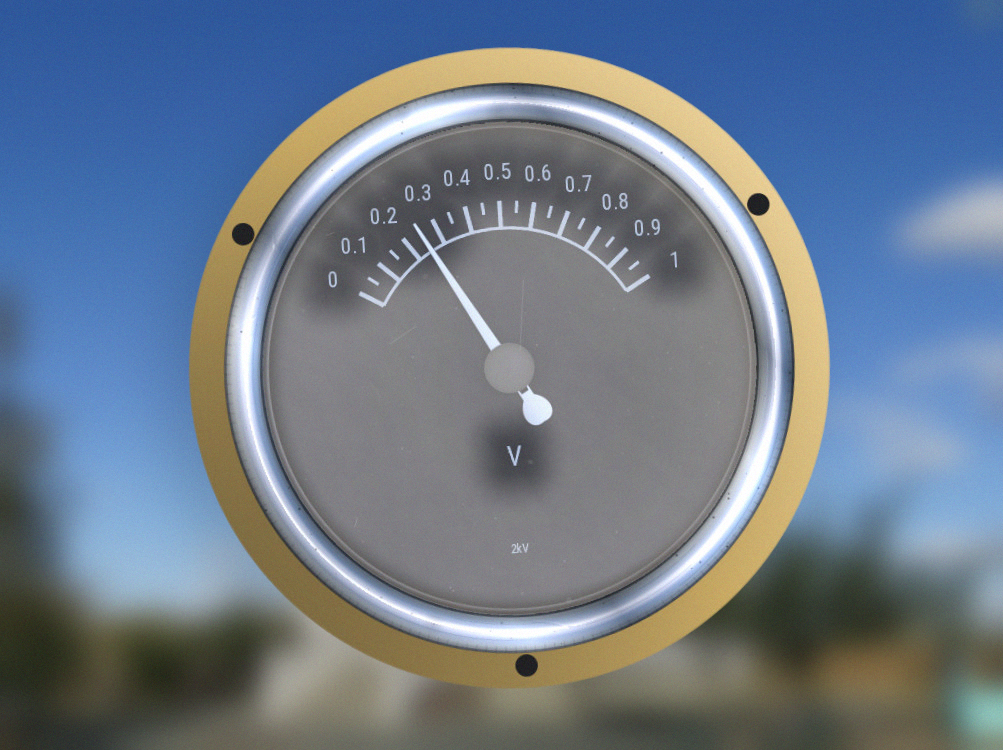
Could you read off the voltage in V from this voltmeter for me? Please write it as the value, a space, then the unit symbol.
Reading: 0.25 V
